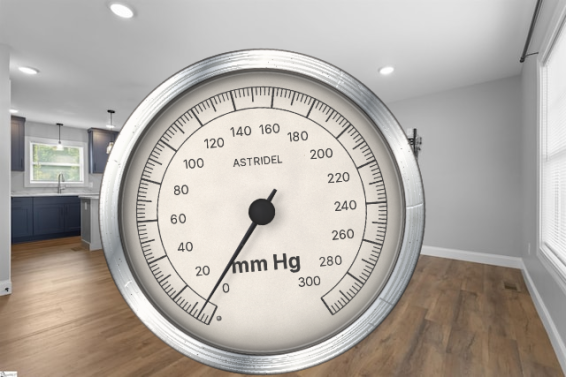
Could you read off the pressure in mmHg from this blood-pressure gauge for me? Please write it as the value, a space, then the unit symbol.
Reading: 6 mmHg
